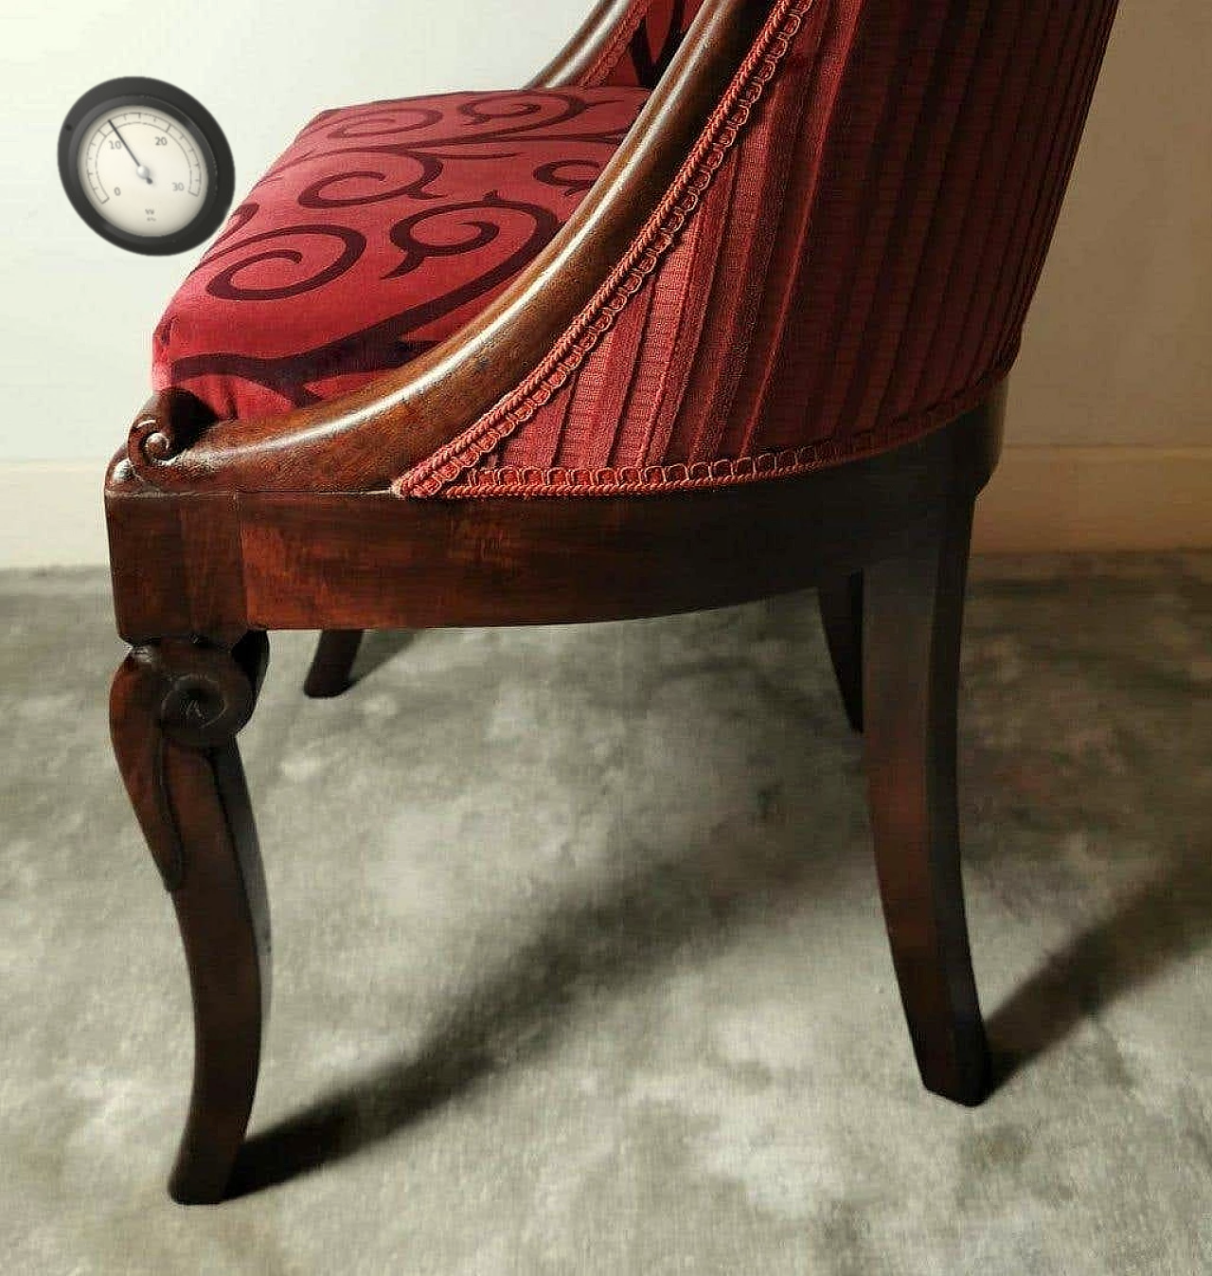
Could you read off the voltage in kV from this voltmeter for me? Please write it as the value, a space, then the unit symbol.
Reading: 12 kV
